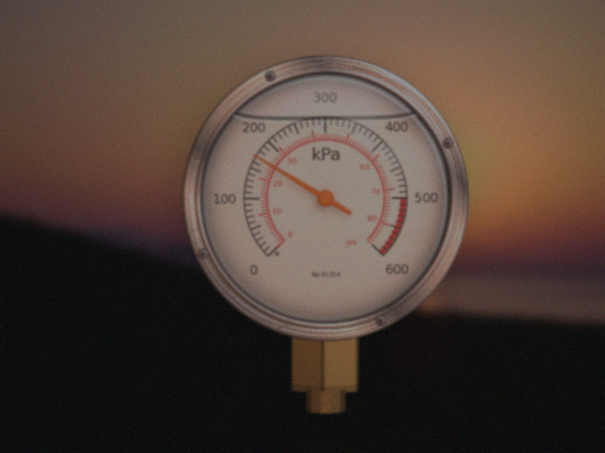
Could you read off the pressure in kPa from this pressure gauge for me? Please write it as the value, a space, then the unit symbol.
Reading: 170 kPa
